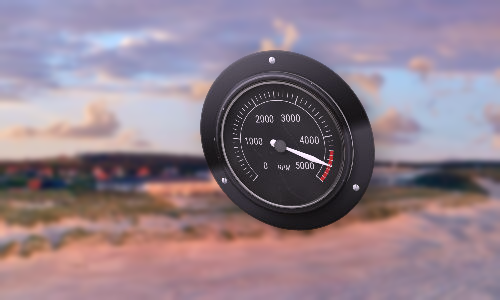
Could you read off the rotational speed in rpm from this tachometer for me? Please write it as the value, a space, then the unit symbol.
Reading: 4600 rpm
